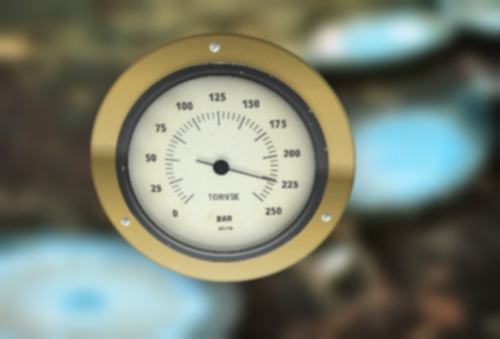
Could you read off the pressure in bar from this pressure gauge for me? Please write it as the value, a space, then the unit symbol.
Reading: 225 bar
